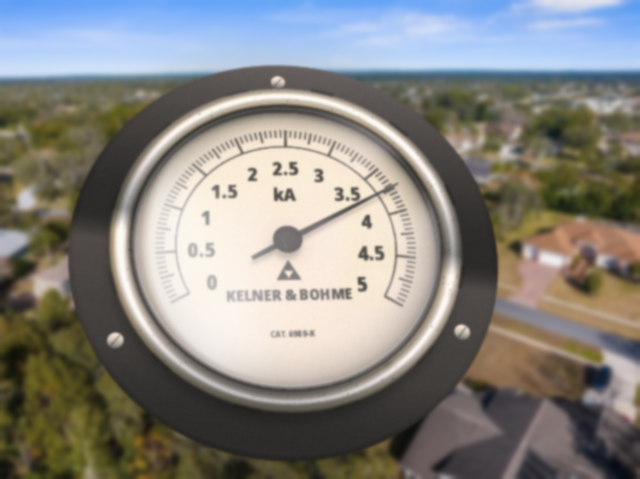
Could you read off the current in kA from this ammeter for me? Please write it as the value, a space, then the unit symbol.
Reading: 3.75 kA
